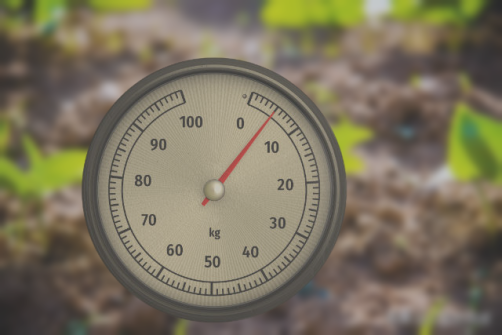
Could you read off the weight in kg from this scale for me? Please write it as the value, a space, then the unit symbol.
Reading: 5 kg
